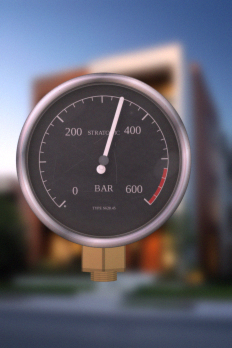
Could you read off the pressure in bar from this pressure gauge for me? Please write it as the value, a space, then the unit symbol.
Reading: 340 bar
